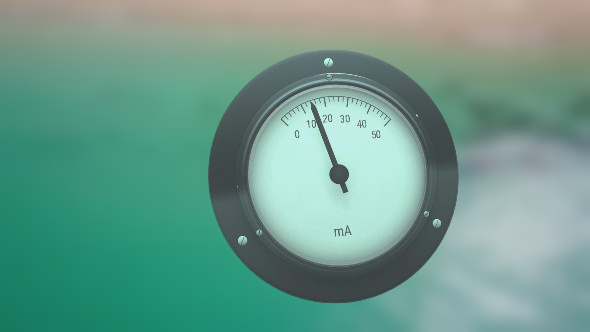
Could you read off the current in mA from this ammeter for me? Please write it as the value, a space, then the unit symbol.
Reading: 14 mA
